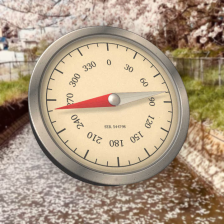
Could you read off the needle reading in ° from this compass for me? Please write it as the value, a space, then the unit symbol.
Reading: 260 °
